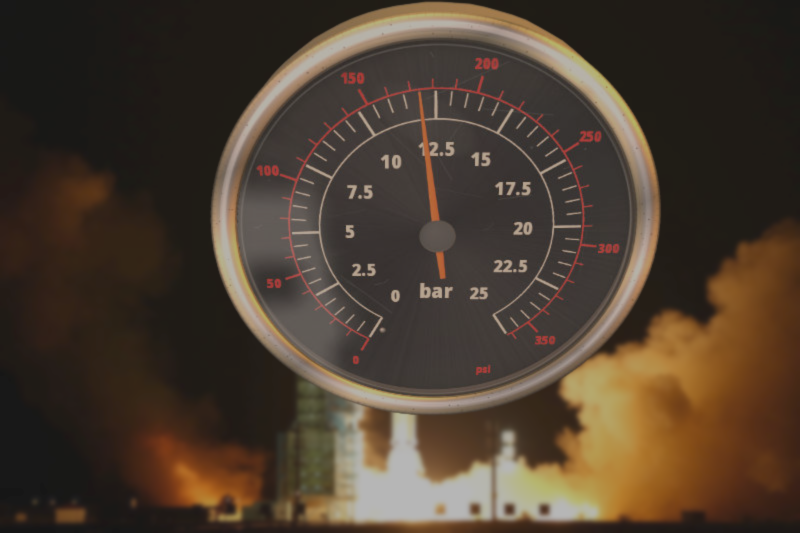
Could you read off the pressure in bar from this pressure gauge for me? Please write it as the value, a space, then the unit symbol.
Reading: 12 bar
